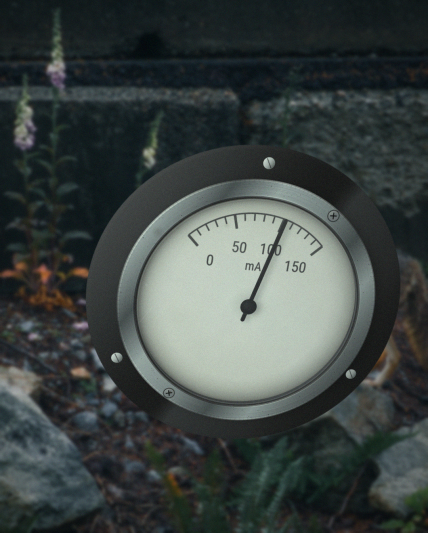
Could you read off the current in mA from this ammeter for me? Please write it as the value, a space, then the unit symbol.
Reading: 100 mA
